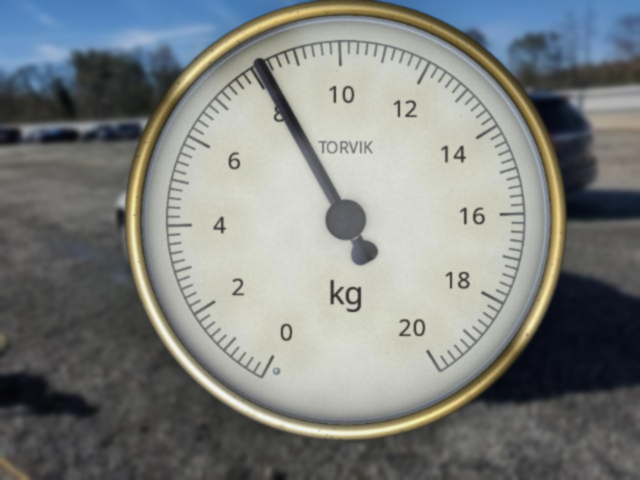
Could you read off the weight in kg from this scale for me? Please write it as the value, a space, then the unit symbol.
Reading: 8.2 kg
